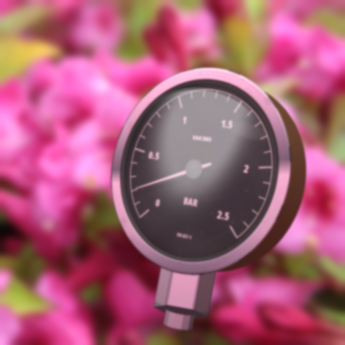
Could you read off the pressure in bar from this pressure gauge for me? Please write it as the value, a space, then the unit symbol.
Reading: 0.2 bar
